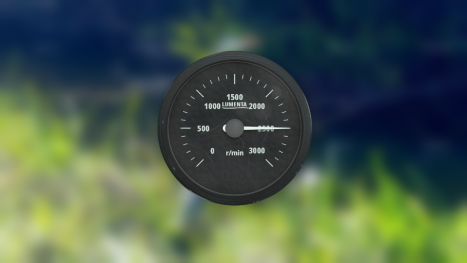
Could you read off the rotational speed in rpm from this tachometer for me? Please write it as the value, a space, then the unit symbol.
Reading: 2500 rpm
